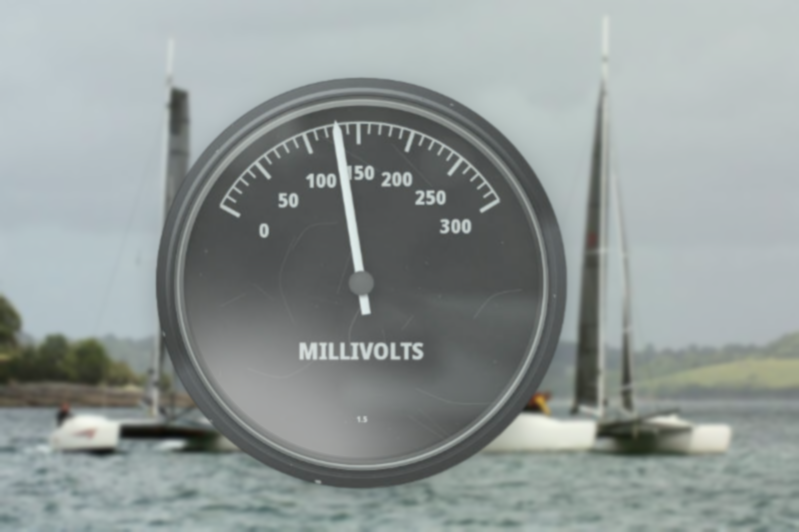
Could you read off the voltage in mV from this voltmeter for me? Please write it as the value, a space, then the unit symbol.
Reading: 130 mV
